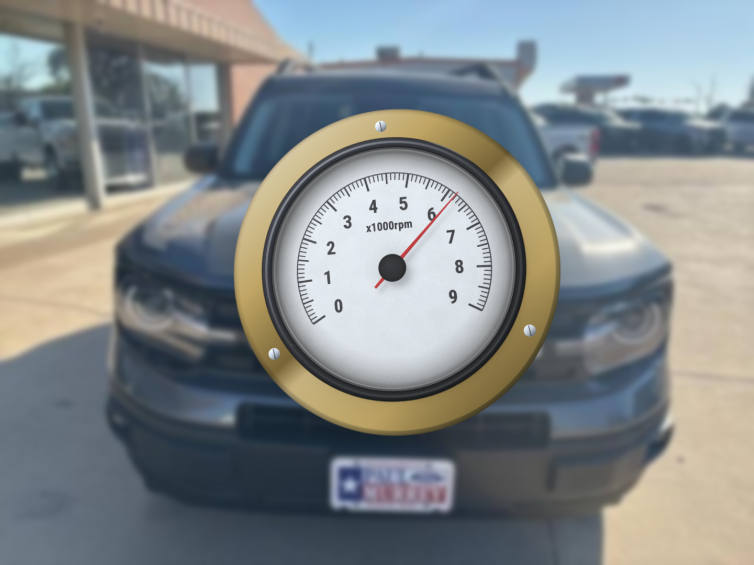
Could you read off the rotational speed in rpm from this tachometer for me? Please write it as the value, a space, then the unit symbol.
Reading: 6200 rpm
